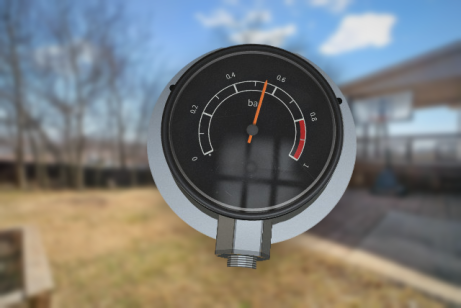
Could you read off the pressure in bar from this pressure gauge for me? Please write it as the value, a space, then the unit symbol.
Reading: 0.55 bar
